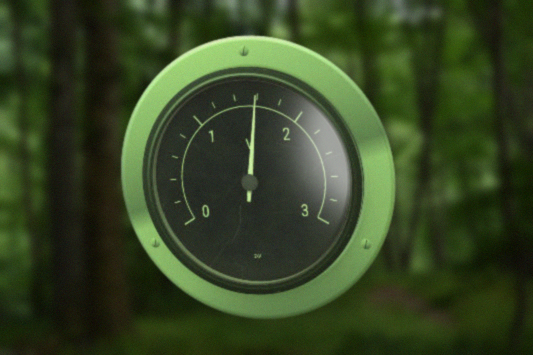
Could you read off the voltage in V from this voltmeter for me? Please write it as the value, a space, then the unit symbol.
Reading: 1.6 V
